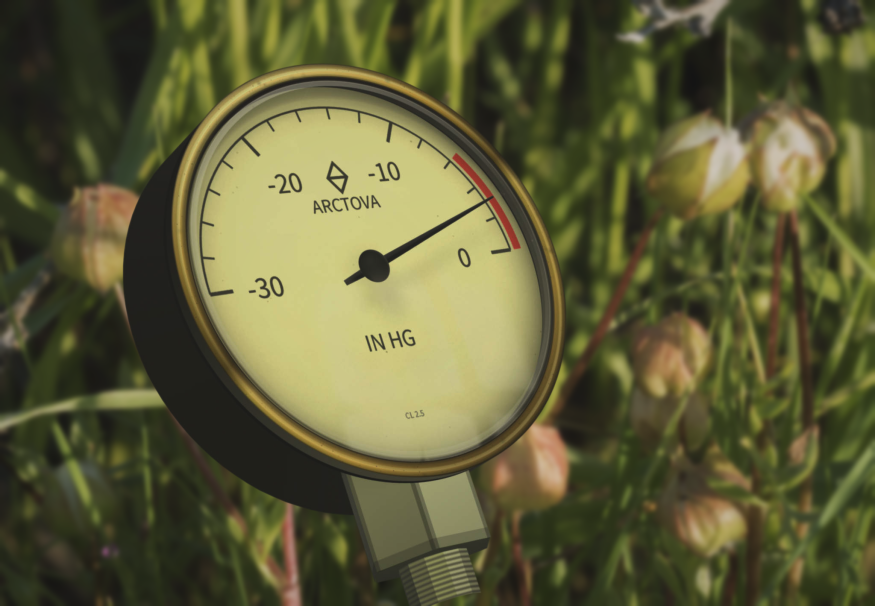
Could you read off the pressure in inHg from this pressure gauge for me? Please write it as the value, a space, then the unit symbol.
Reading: -3 inHg
